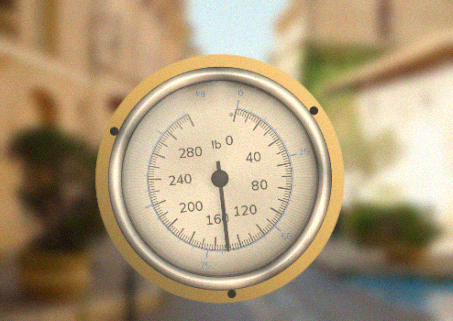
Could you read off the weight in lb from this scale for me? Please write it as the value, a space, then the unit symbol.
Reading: 150 lb
